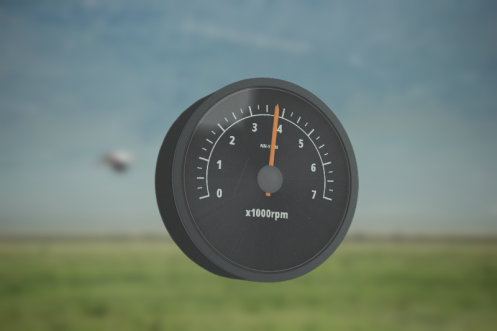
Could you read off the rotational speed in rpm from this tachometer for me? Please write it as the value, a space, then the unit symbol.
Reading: 3750 rpm
